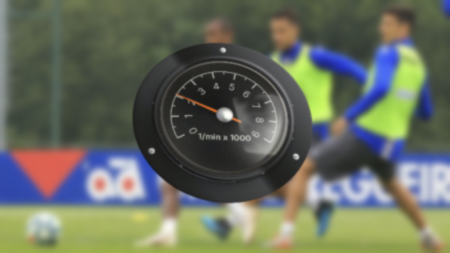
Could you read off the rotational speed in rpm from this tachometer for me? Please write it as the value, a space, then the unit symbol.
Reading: 2000 rpm
